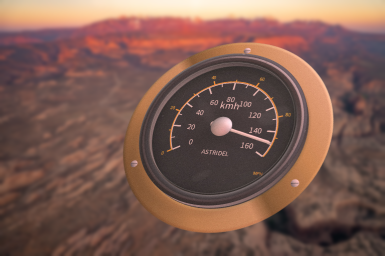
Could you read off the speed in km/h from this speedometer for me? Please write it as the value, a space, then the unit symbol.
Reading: 150 km/h
